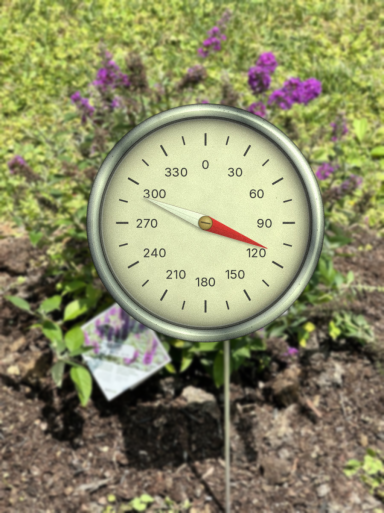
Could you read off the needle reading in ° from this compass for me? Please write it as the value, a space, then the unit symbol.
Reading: 112.5 °
